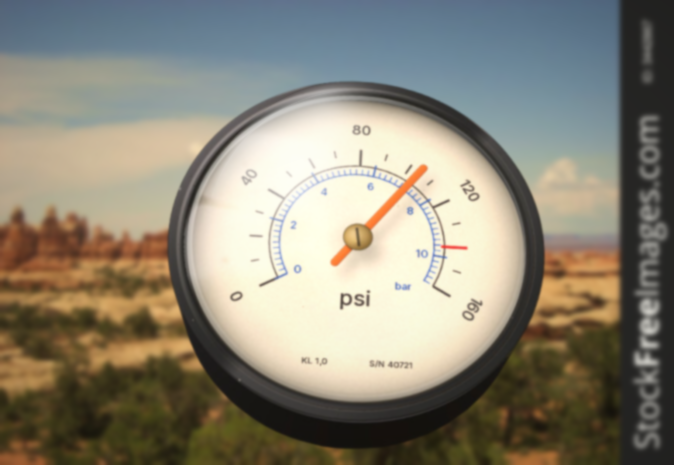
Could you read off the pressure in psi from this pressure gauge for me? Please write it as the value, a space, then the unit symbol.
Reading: 105 psi
